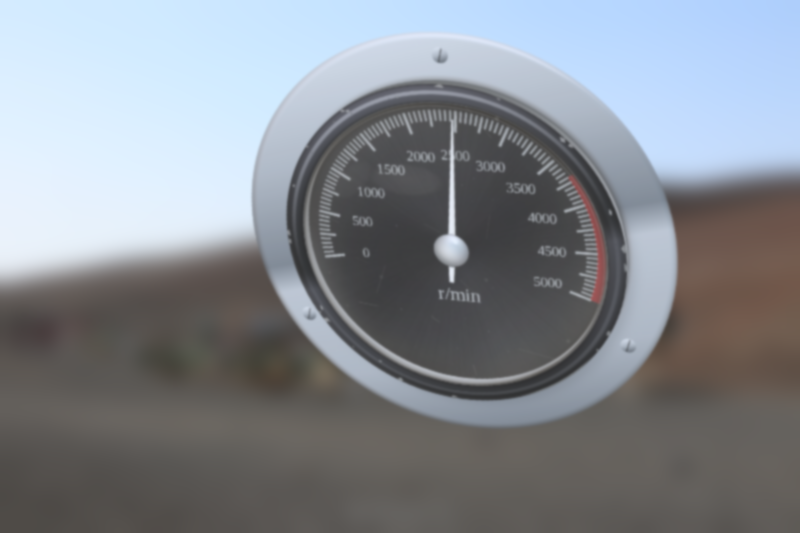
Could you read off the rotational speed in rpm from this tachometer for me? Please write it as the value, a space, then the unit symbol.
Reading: 2500 rpm
